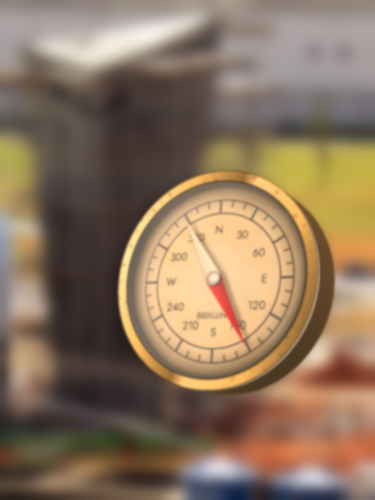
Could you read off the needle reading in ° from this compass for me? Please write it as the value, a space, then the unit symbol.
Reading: 150 °
